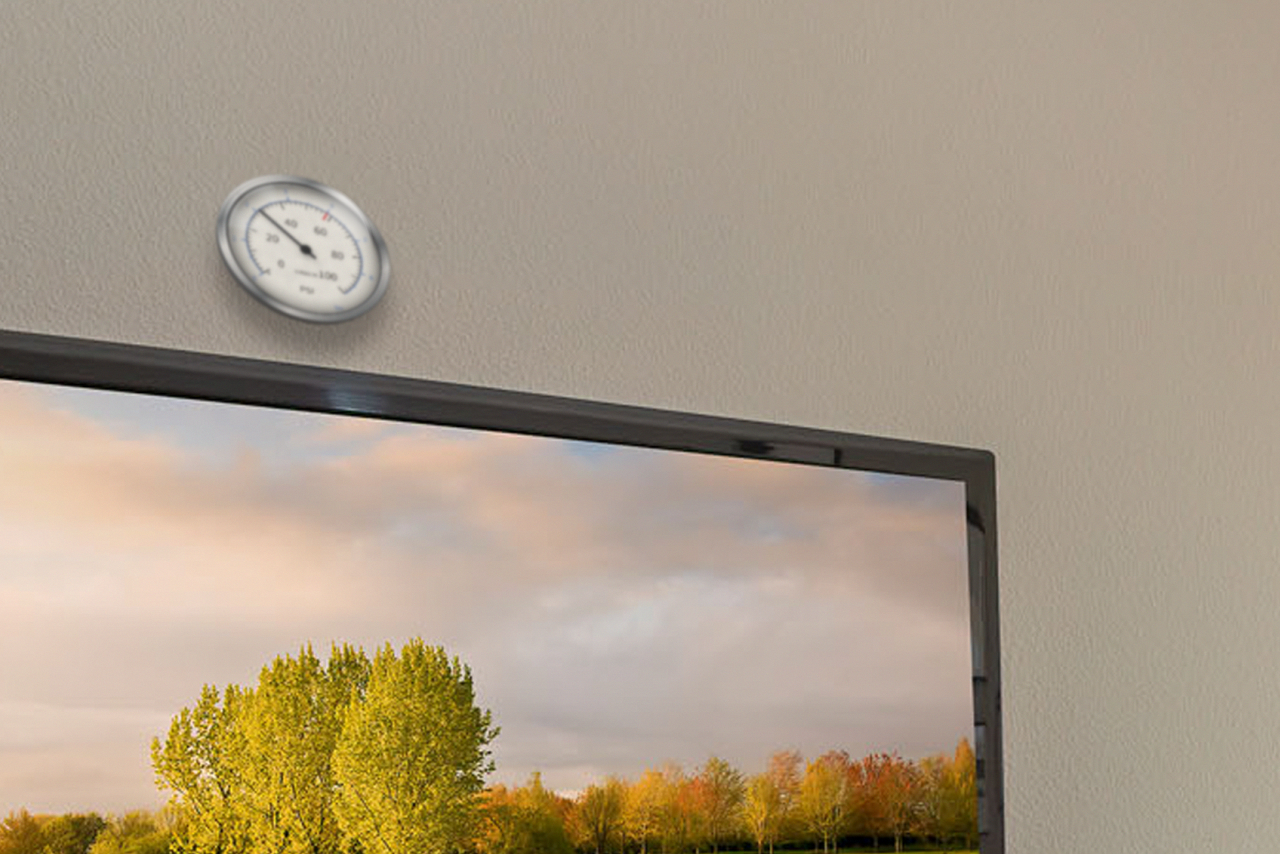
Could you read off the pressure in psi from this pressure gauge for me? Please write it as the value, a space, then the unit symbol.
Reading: 30 psi
